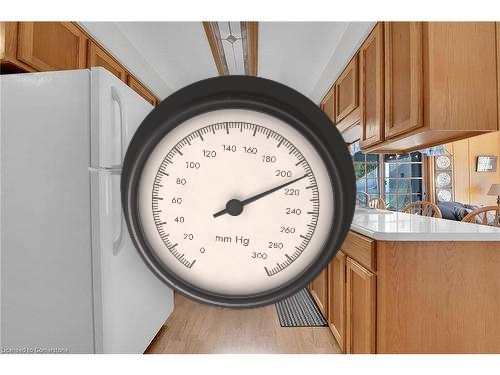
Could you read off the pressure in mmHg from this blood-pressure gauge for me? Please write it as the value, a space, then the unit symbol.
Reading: 210 mmHg
